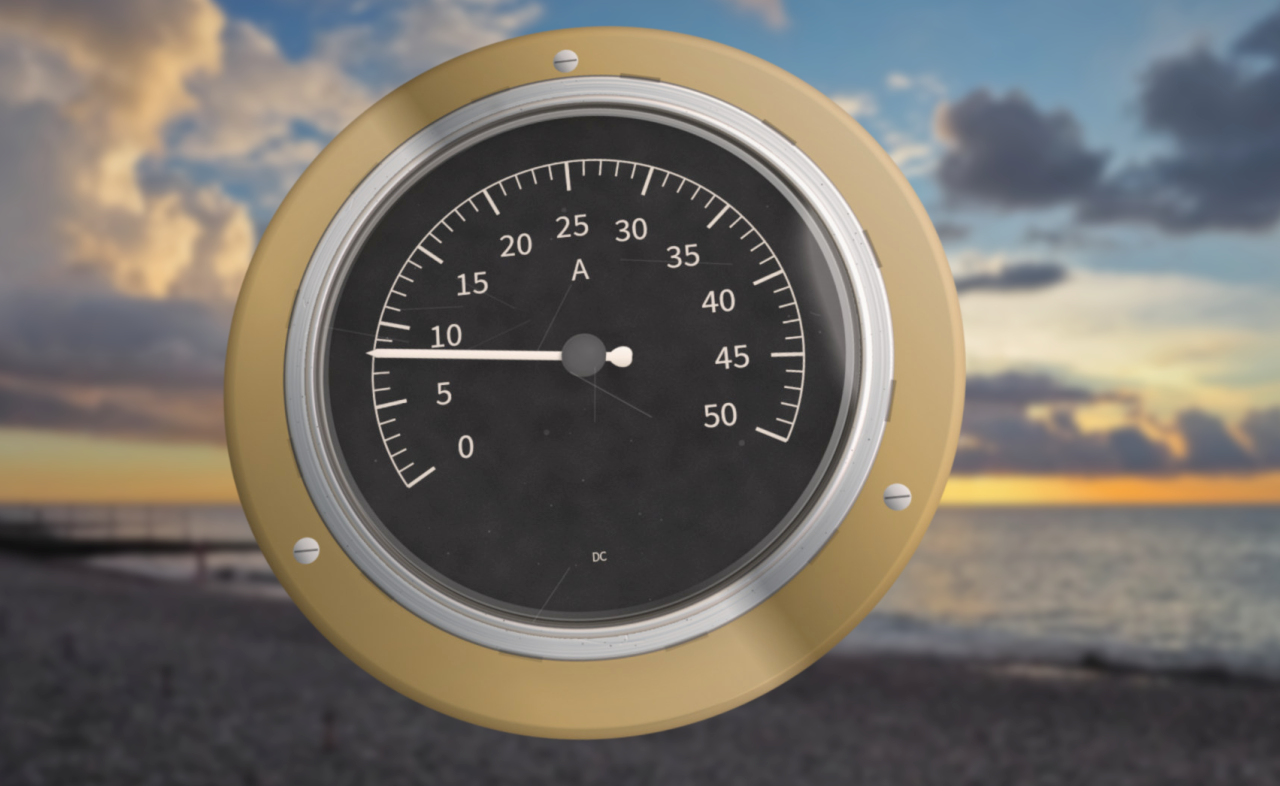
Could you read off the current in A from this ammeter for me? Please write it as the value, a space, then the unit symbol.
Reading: 8 A
